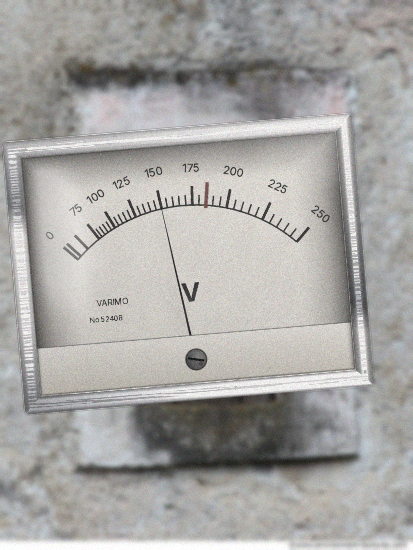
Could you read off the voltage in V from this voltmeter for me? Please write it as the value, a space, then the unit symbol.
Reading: 150 V
